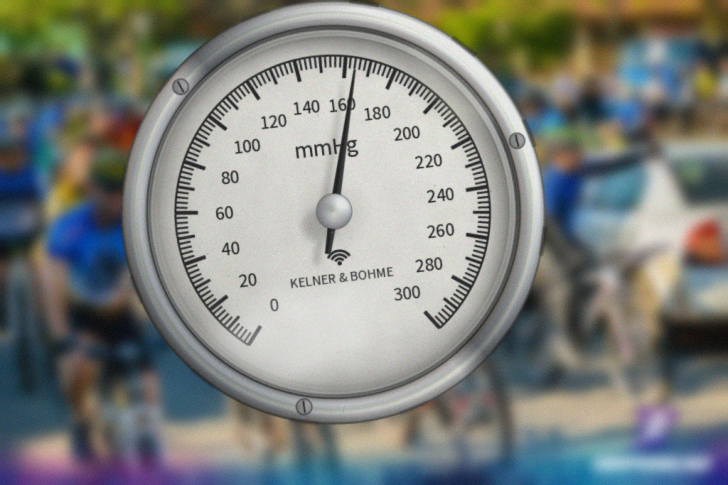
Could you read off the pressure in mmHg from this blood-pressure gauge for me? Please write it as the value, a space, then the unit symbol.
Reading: 164 mmHg
